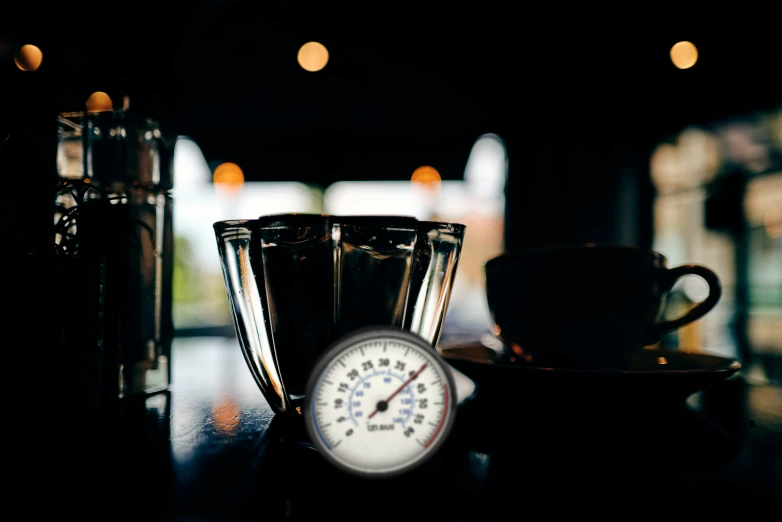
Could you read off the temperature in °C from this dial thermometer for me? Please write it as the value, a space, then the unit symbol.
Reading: 40 °C
